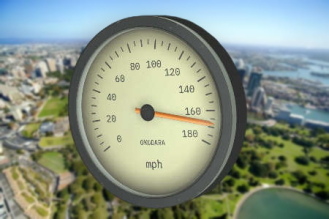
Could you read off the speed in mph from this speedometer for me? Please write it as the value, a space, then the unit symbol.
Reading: 167.5 mph
